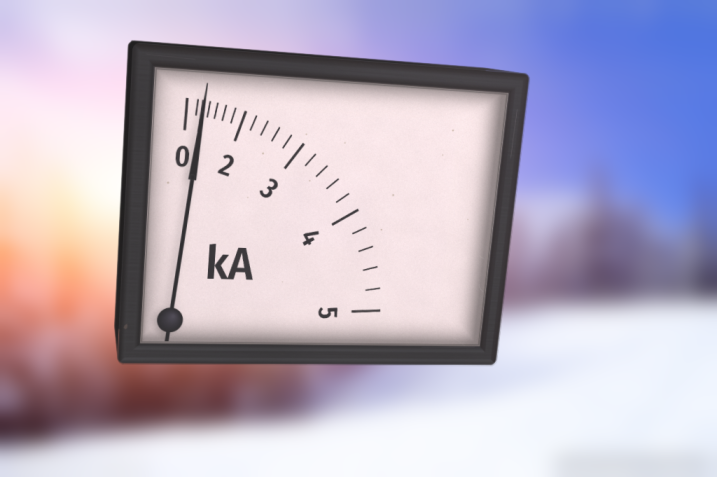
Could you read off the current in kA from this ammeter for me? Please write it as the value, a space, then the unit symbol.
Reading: 1 kA
